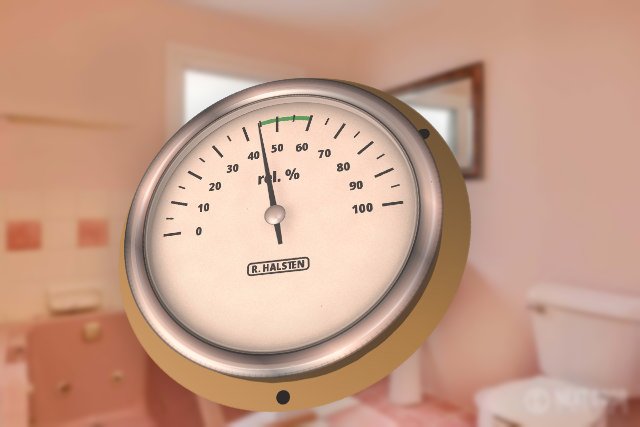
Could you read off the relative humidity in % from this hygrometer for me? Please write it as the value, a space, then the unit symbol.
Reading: 45 %
